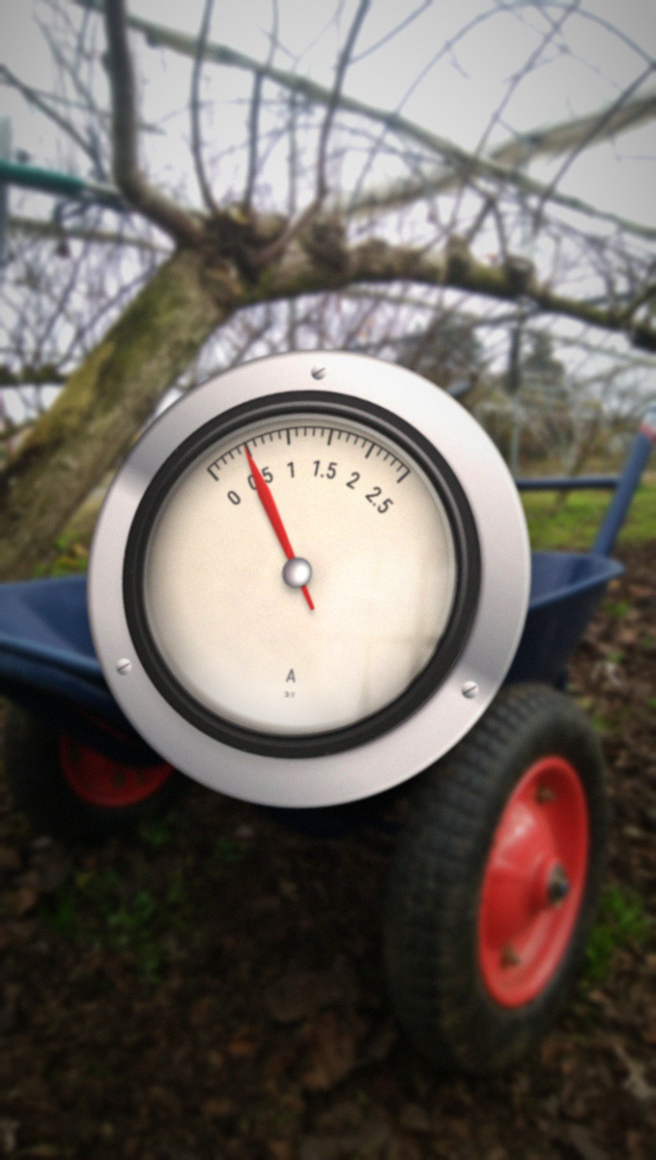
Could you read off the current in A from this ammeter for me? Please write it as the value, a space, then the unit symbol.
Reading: 0.5 A
